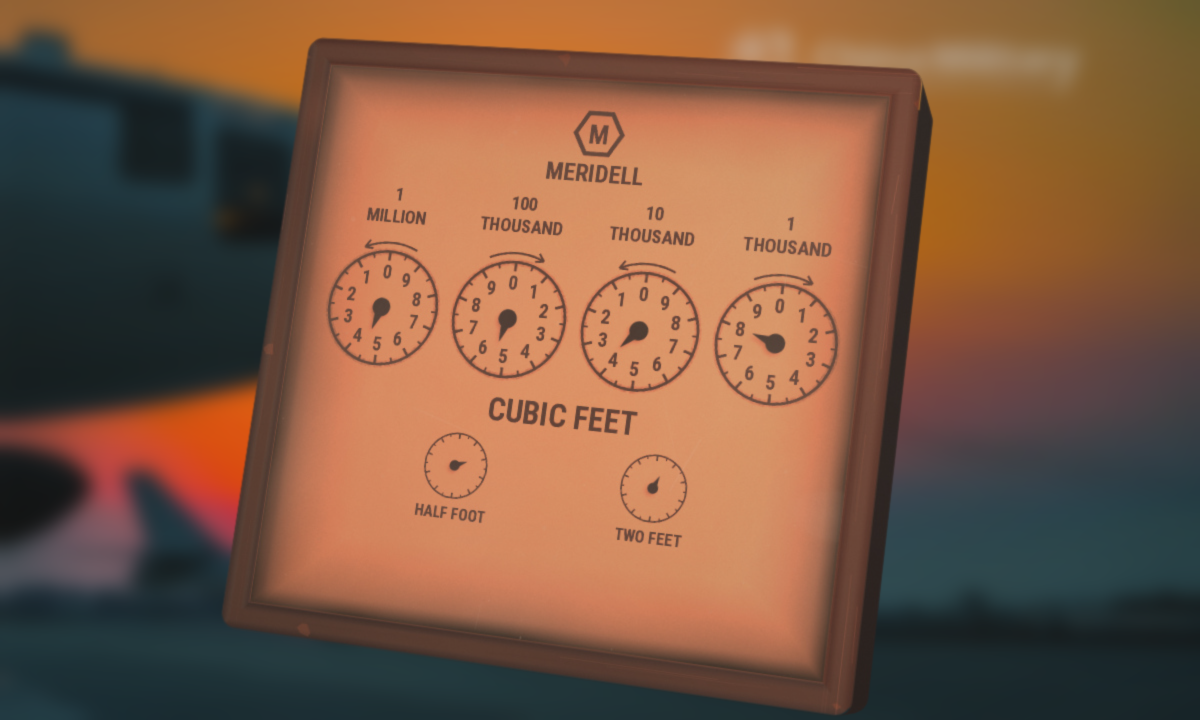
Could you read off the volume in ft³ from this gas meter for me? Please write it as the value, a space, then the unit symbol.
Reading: 453800 ft³
